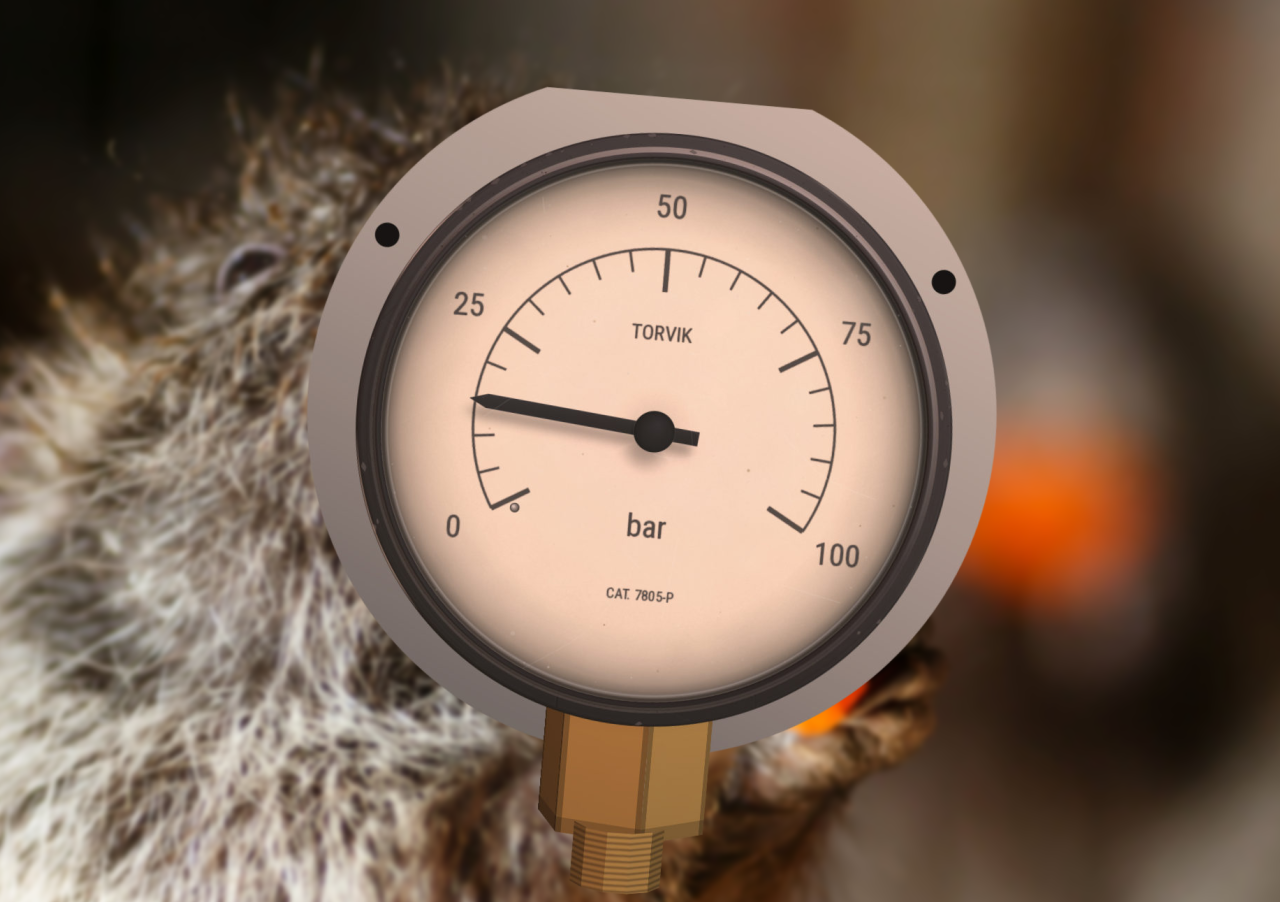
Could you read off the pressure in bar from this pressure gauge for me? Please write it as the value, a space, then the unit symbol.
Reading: 15 bar
